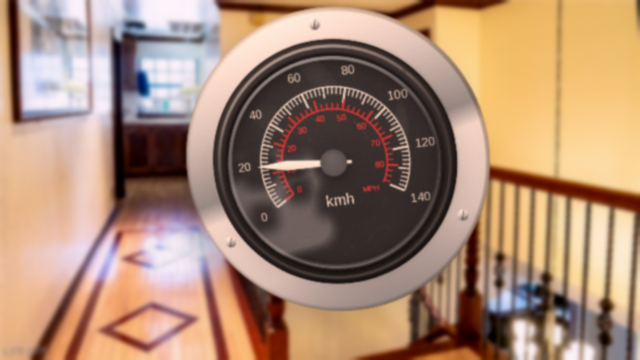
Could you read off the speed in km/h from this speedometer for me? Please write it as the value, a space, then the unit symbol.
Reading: 20 km/h
